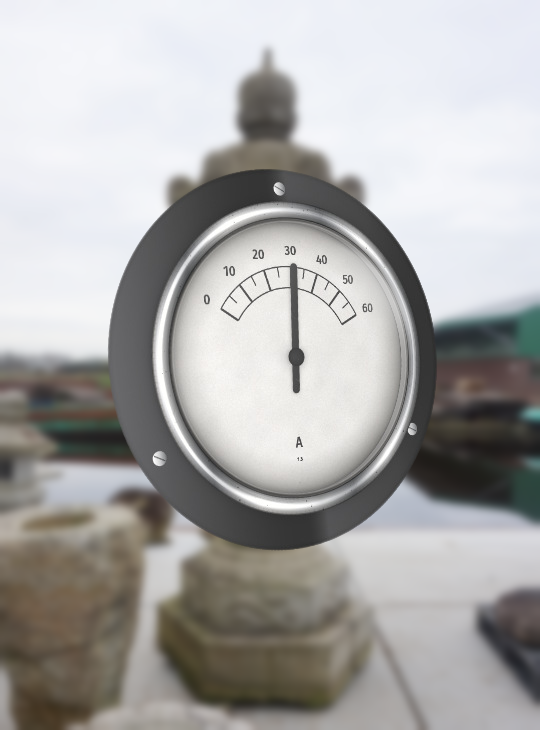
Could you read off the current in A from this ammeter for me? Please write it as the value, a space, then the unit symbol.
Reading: 30 A
